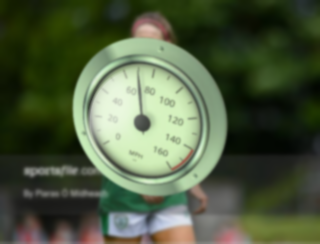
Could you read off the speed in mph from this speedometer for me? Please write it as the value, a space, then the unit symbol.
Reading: 70 mph
